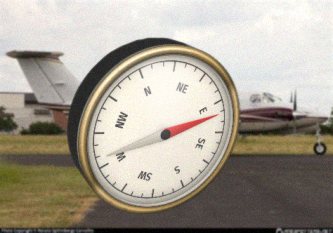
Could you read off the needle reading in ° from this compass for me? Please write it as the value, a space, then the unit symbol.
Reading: 100 °
